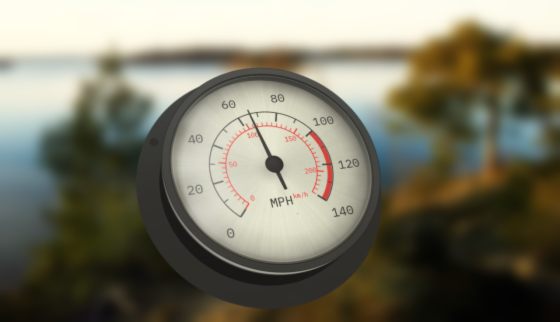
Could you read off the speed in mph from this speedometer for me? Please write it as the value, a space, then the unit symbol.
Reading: 65 mph
